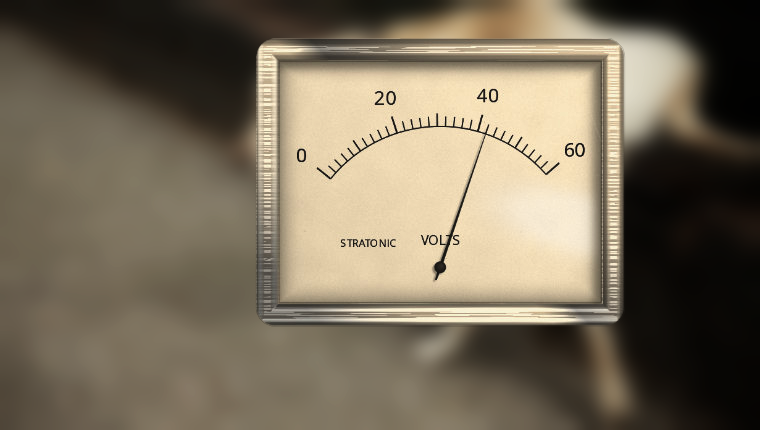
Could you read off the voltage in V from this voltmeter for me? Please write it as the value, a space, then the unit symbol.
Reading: 42 V
